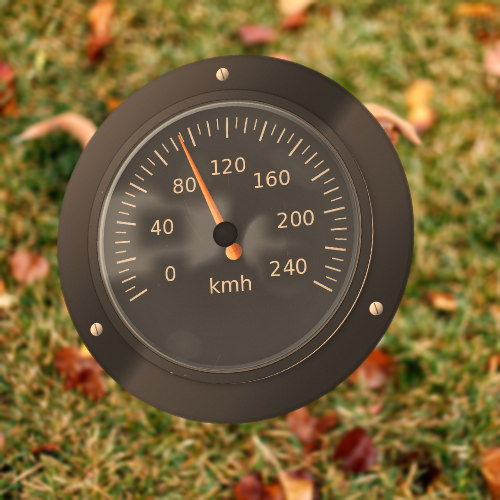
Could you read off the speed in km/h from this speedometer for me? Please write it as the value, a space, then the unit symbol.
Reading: 95 km/h
